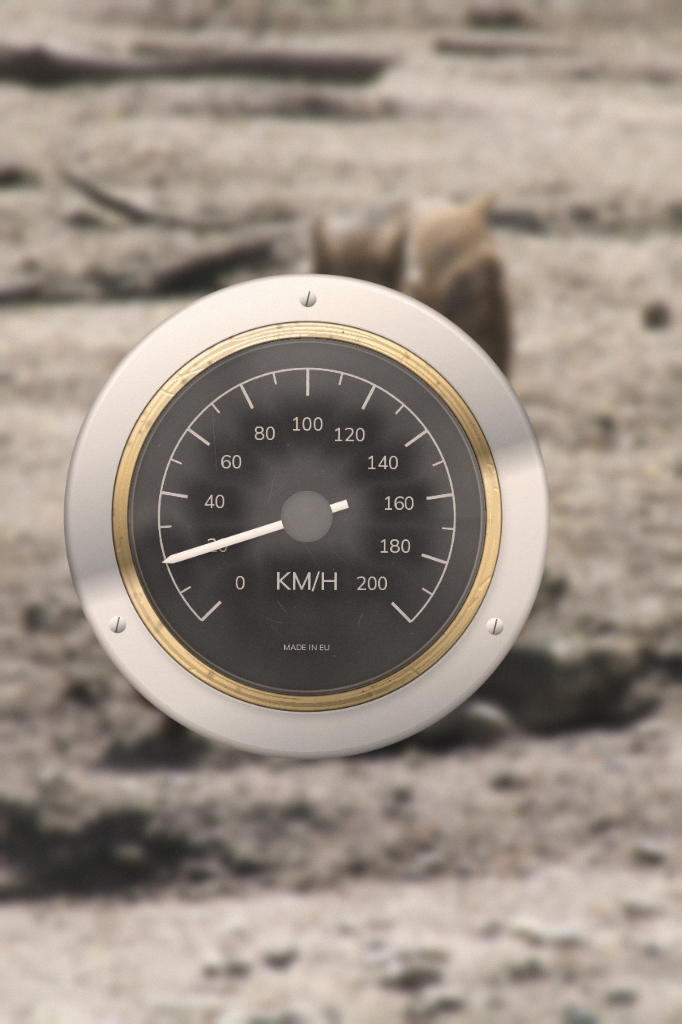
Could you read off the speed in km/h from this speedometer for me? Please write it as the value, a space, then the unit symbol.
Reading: 20 km/h
